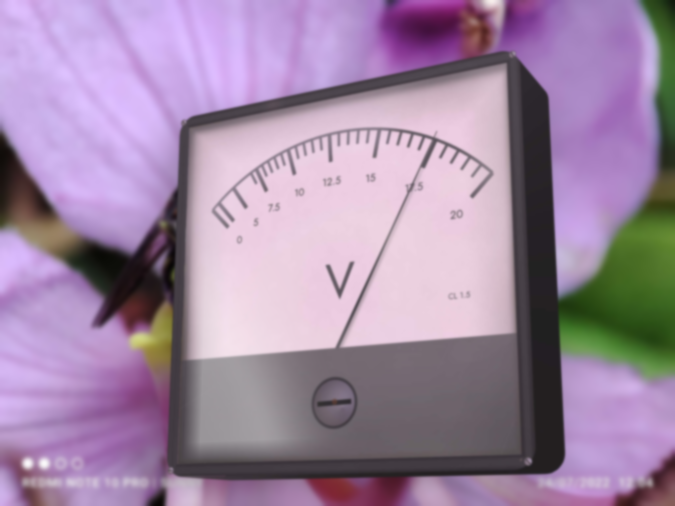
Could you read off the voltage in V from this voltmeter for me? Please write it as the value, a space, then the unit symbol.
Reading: 17.5 V
